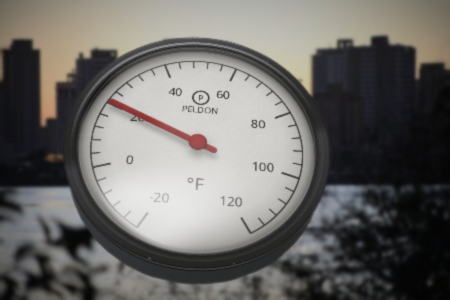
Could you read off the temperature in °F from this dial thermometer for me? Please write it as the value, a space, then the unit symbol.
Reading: 20 °F
